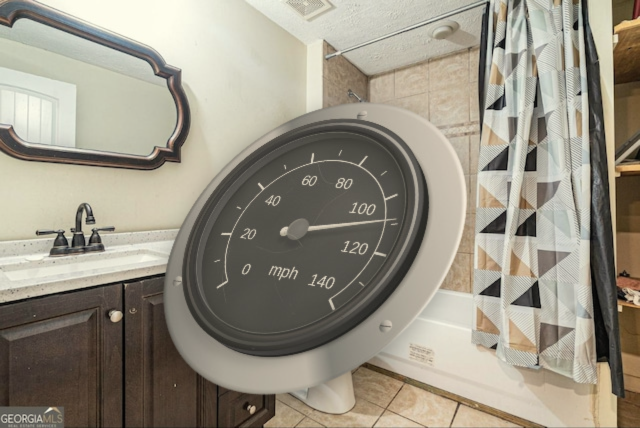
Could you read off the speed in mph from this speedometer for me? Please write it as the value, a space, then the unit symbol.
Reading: 110 mph
